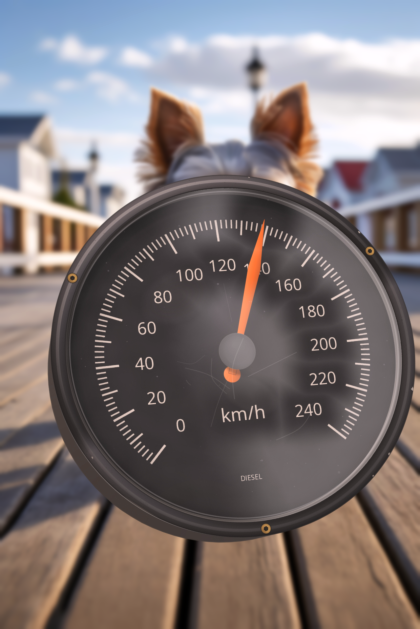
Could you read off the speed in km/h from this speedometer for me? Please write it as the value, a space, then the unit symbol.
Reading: 138 km/h
